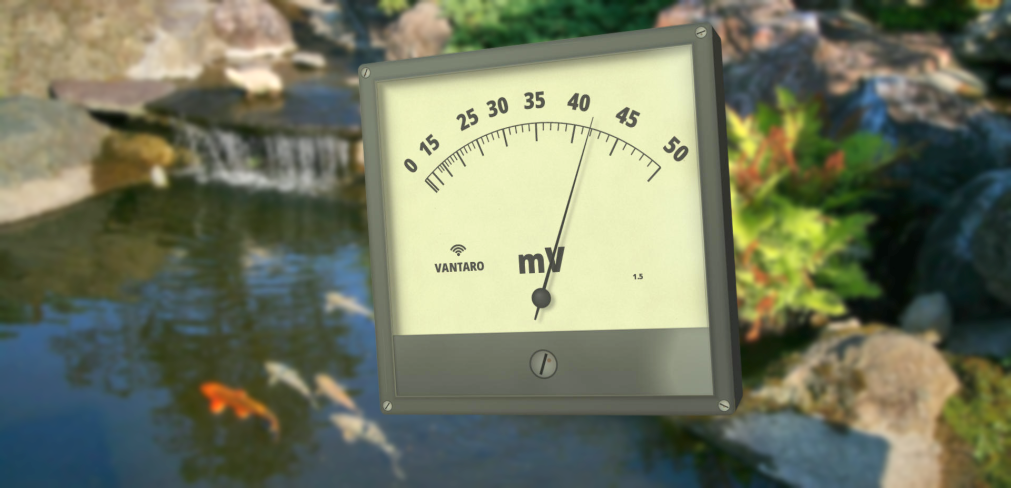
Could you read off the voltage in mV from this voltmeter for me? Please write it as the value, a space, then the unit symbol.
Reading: 42 mV
